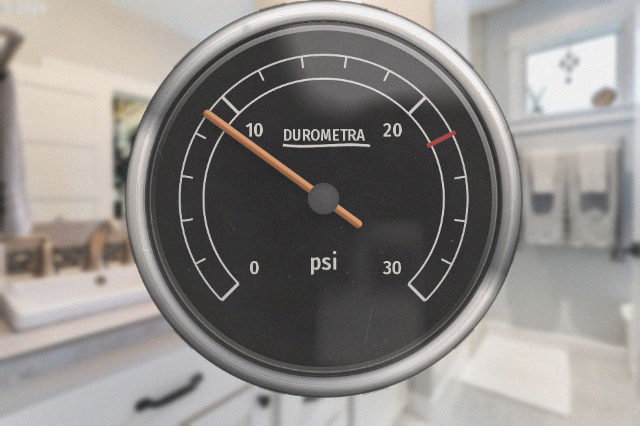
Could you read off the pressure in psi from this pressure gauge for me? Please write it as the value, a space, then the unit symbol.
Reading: 9 psi
